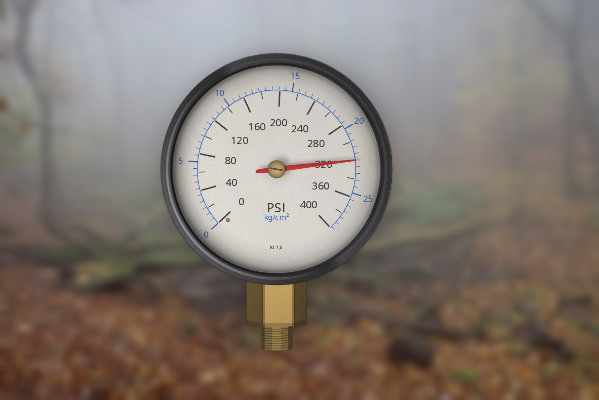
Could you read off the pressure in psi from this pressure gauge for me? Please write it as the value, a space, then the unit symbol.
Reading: 320 psi
